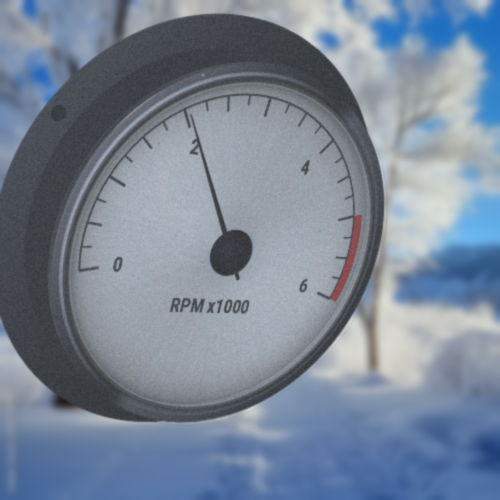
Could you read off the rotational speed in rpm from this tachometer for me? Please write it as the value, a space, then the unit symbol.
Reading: 2000 rpm
